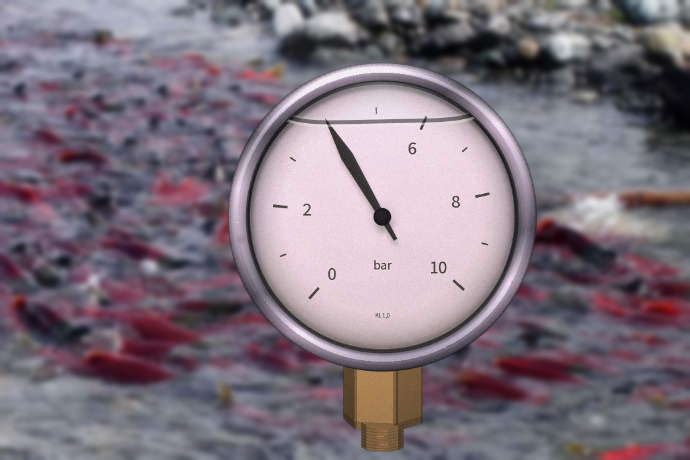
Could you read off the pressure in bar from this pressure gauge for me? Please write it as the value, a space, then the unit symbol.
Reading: 4 bar
